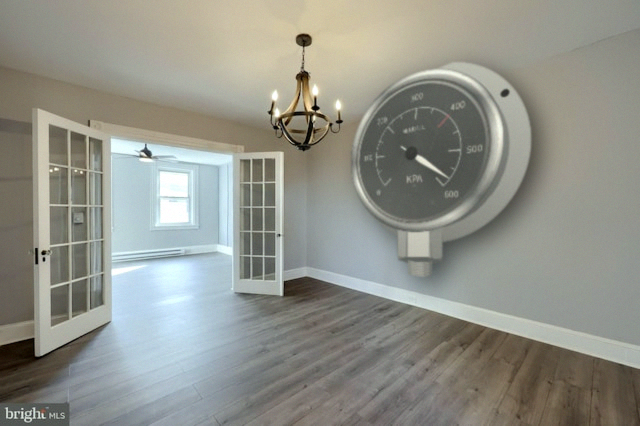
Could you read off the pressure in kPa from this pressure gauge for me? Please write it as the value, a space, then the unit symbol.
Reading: 575 kPa
